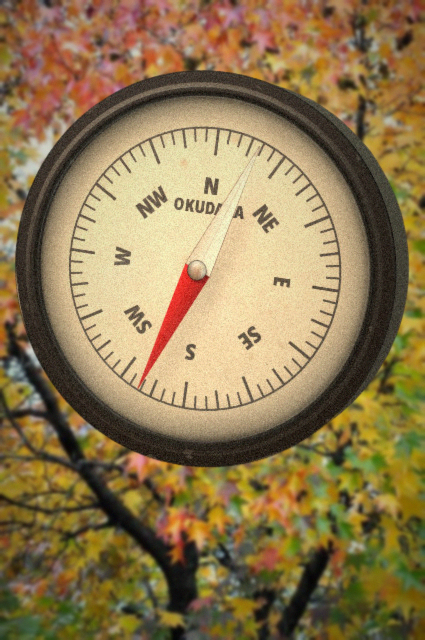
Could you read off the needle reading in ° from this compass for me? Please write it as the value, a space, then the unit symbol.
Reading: 200 °
